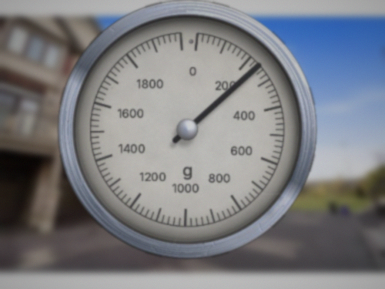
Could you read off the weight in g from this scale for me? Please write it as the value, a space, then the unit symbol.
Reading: 240 g
